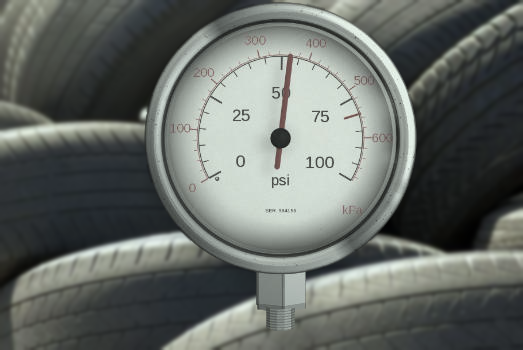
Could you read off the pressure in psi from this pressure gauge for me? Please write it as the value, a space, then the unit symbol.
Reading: 52.5 psi
